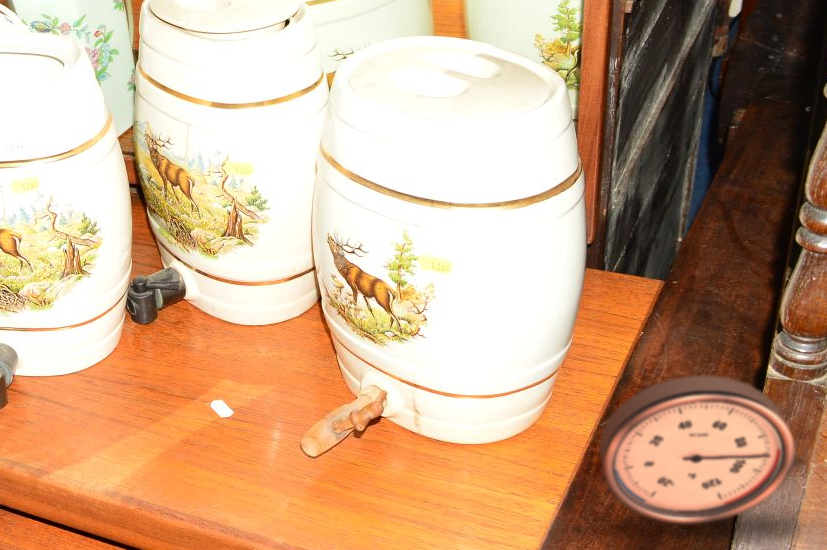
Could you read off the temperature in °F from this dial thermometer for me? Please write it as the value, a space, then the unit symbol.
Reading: 90 °F
